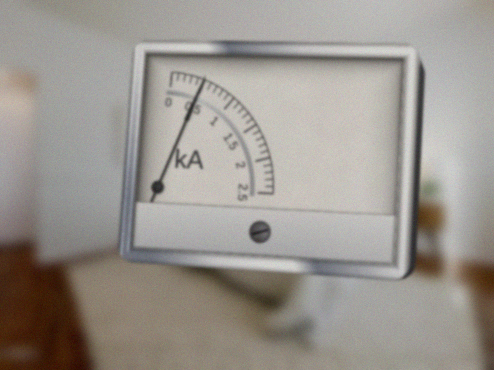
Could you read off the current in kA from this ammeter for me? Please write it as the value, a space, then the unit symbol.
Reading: 0.5 kA
